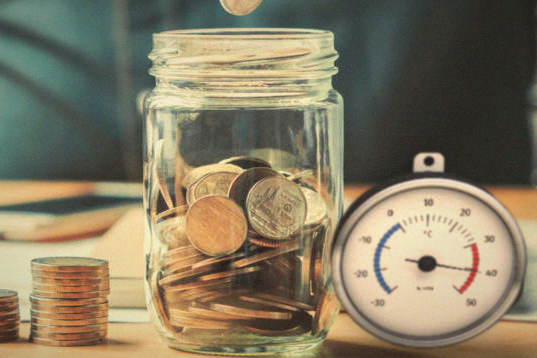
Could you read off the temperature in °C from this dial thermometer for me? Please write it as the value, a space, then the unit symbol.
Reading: 40 °C
